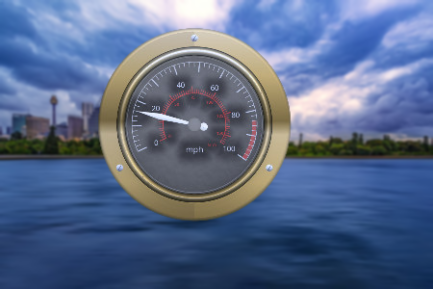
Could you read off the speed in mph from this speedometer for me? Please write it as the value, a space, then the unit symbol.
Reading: 16 mph
